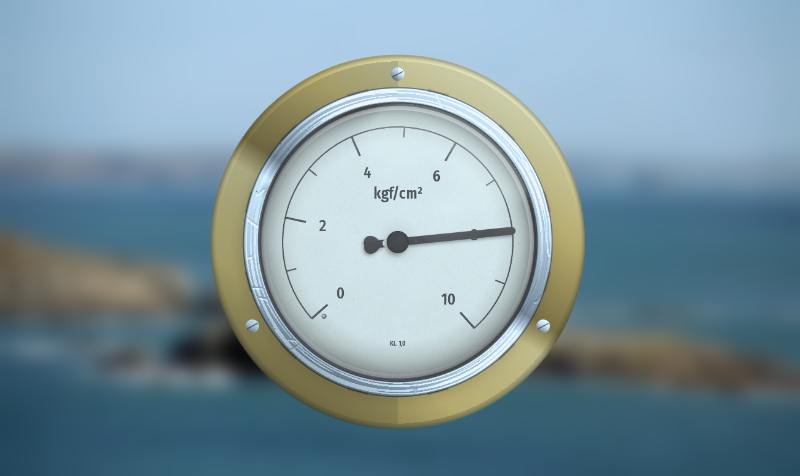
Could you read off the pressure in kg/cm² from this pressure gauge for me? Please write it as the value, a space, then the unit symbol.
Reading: 8 kg/cm²
